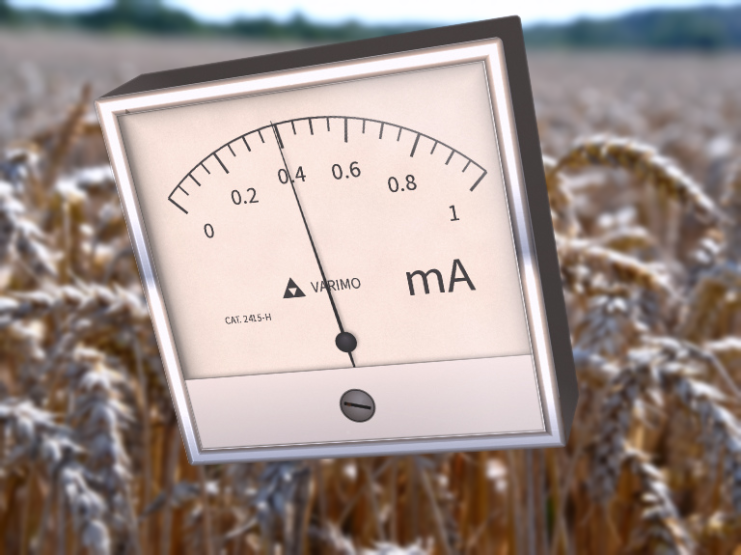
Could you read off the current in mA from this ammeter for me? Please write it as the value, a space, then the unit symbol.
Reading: 0.4 mA
